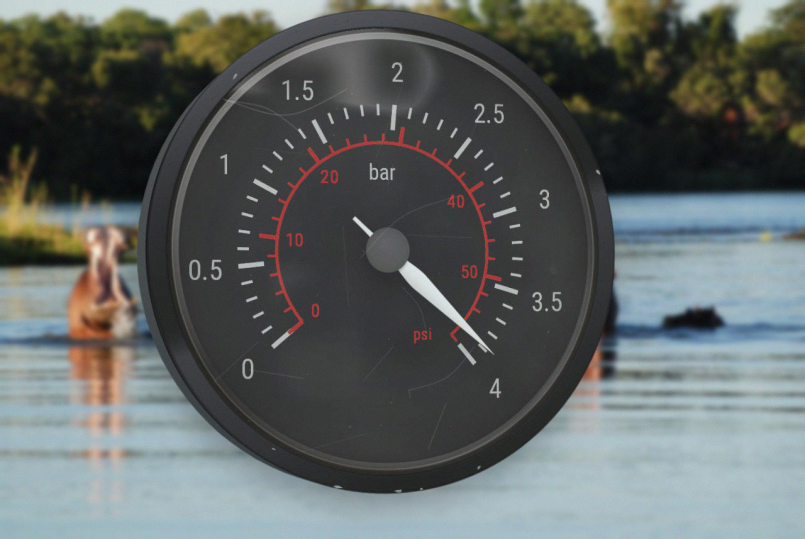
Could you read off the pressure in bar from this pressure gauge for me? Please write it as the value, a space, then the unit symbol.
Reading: 3.9 bar
